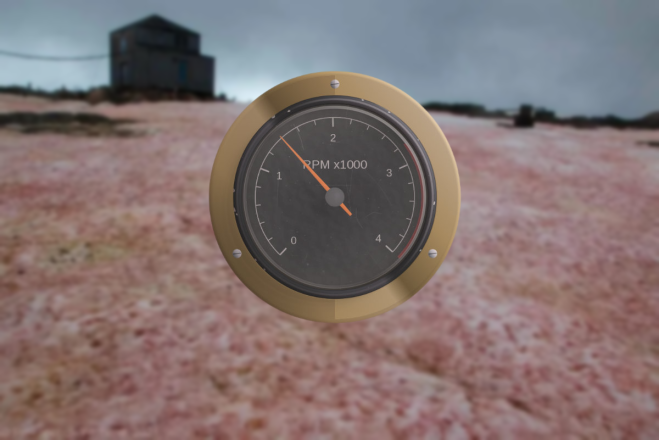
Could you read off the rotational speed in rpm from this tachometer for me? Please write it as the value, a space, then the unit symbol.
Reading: 1400 rpm
